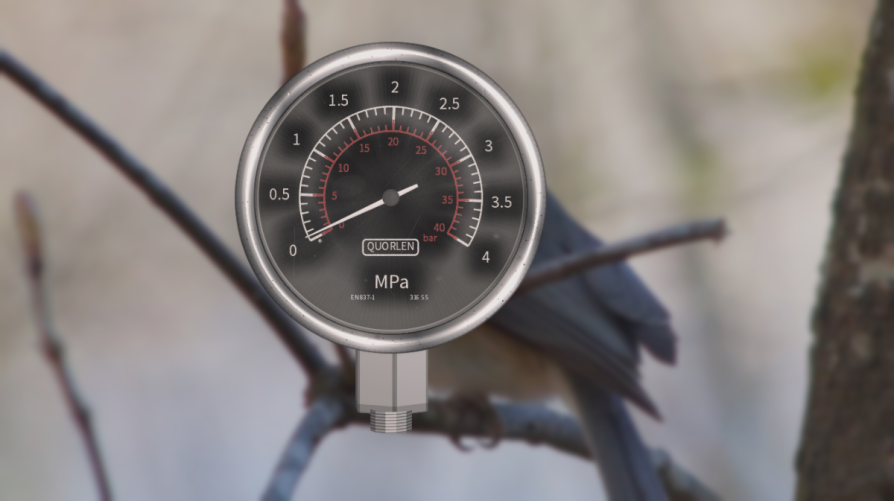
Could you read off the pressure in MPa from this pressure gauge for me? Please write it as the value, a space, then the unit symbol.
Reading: 0.05 MPa
